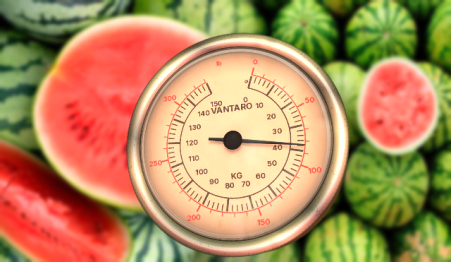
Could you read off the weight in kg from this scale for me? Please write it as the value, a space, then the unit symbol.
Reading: 38 kg
